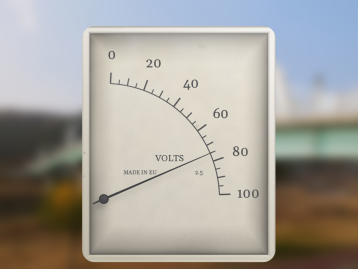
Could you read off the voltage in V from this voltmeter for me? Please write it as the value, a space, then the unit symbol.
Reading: 75 V
